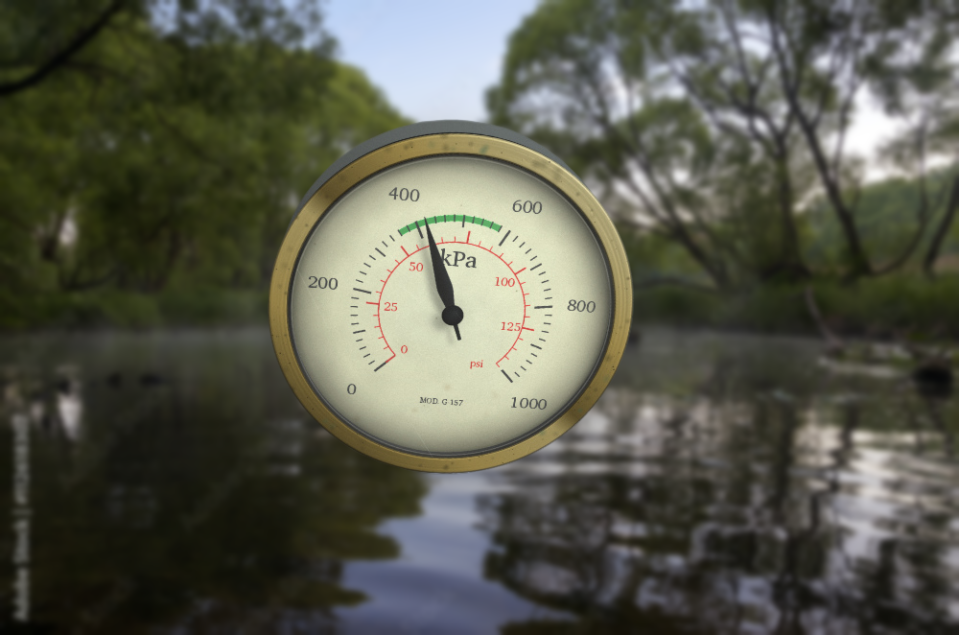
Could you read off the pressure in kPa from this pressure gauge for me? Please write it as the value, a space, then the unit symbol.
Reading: 420 kPa
